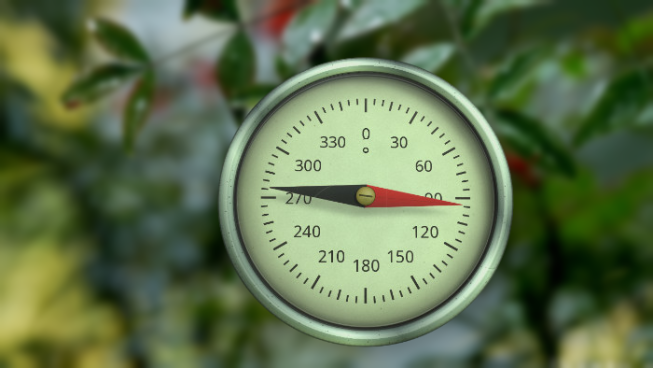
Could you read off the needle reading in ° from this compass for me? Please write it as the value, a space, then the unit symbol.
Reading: 95 °
